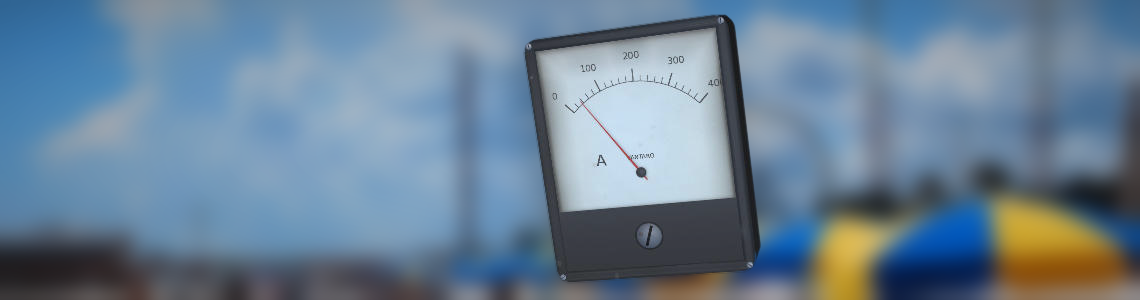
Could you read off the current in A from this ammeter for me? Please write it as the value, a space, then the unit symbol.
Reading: 40 A
